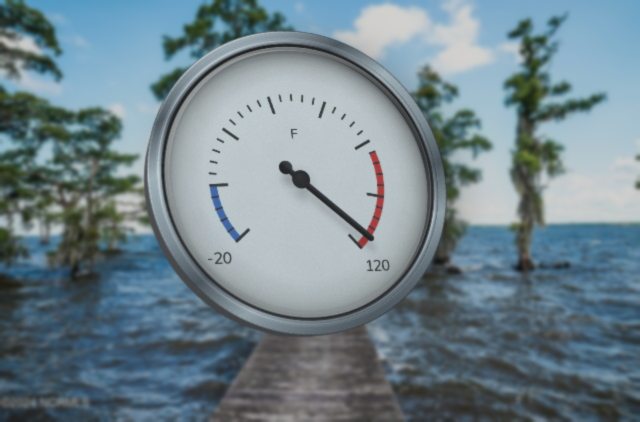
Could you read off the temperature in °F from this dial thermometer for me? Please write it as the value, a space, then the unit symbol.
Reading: 116 °F
